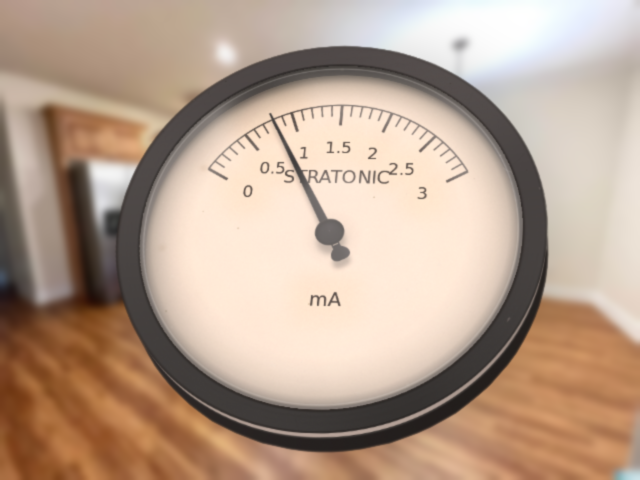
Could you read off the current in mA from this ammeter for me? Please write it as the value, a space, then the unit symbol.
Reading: 0.8 mA
